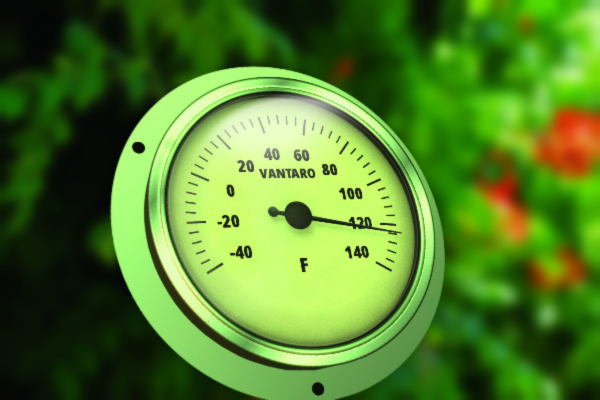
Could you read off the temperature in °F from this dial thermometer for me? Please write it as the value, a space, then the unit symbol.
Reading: 124 °F
